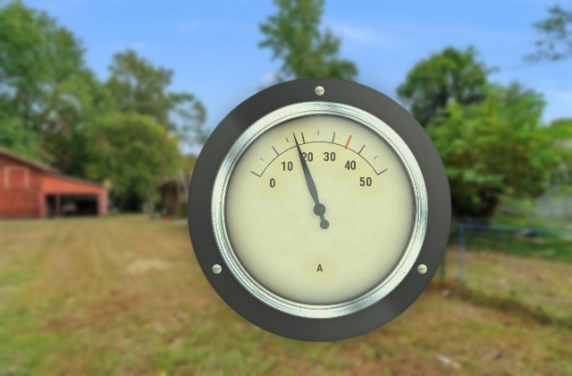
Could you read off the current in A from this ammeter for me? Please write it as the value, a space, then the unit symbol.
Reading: 17.5 A
